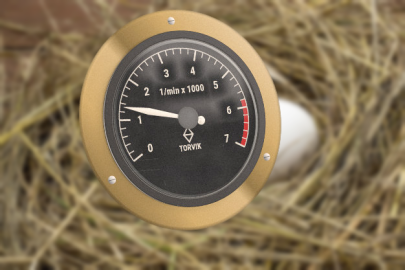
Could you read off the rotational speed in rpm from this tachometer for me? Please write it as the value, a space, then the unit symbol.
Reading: 1300 rpm
